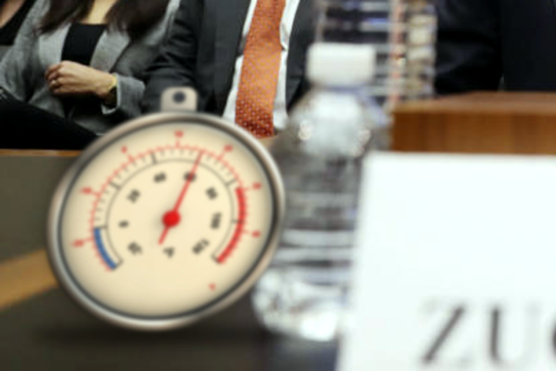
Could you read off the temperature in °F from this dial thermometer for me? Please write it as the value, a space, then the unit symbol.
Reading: 60 °F
